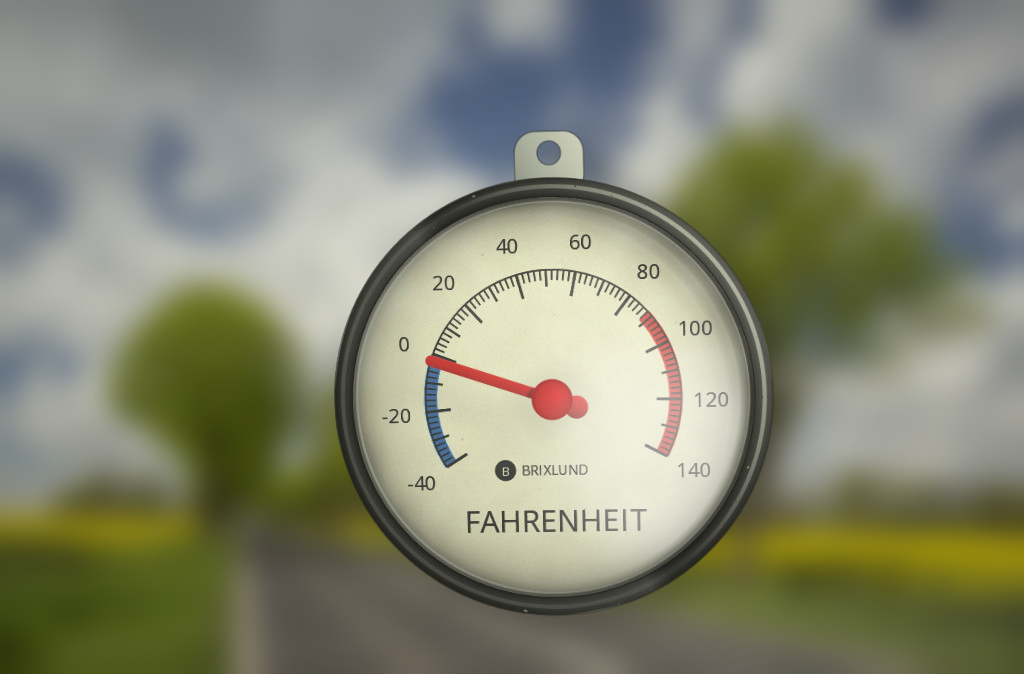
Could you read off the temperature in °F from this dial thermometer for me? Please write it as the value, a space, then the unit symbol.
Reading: -2 °F
